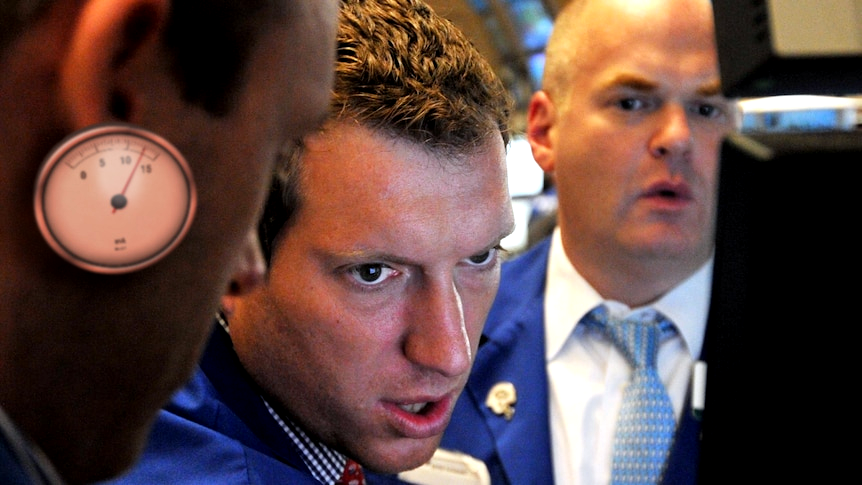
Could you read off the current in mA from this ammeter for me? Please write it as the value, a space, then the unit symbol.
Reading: 12.5 mA
